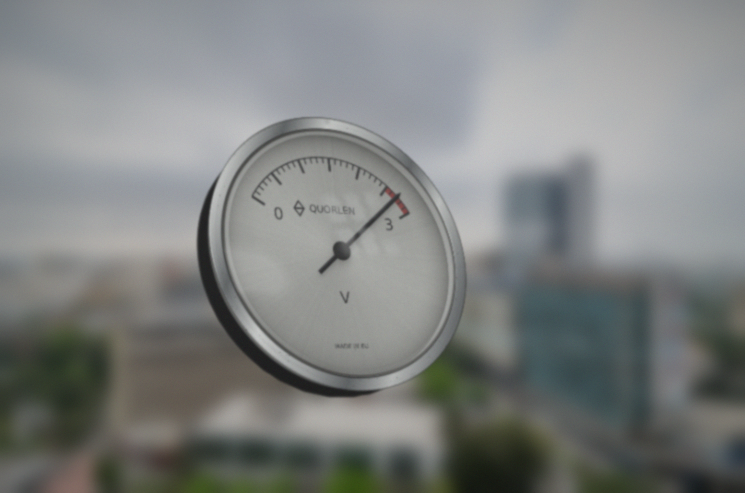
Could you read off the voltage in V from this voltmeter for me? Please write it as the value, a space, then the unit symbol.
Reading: 2.7 V
